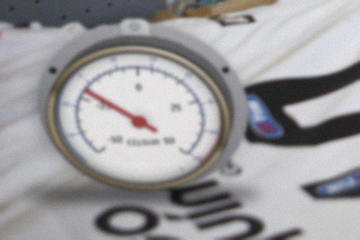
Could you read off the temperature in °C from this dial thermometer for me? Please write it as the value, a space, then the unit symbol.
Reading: -20 °C
